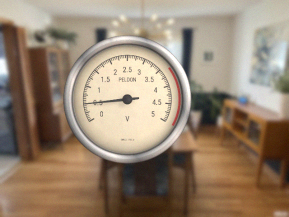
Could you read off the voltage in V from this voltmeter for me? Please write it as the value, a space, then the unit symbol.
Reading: 0.5 V
